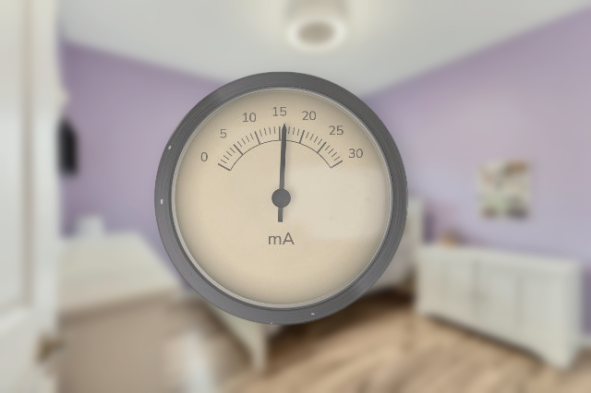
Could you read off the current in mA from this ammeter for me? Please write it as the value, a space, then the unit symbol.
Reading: 16 mA
